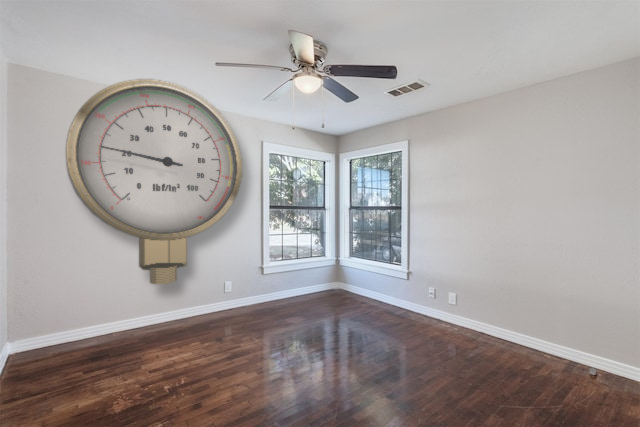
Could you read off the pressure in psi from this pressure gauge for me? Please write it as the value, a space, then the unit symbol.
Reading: 20 psi
